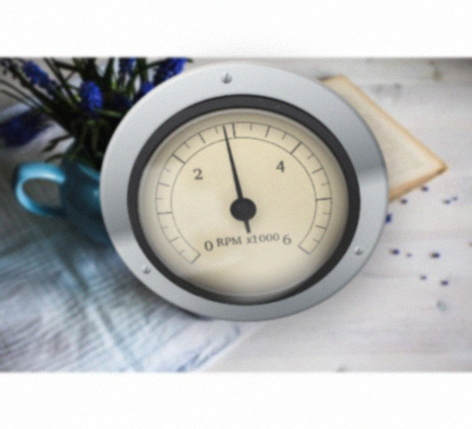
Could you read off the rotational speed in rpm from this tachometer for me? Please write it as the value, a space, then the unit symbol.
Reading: 2875 rpm
